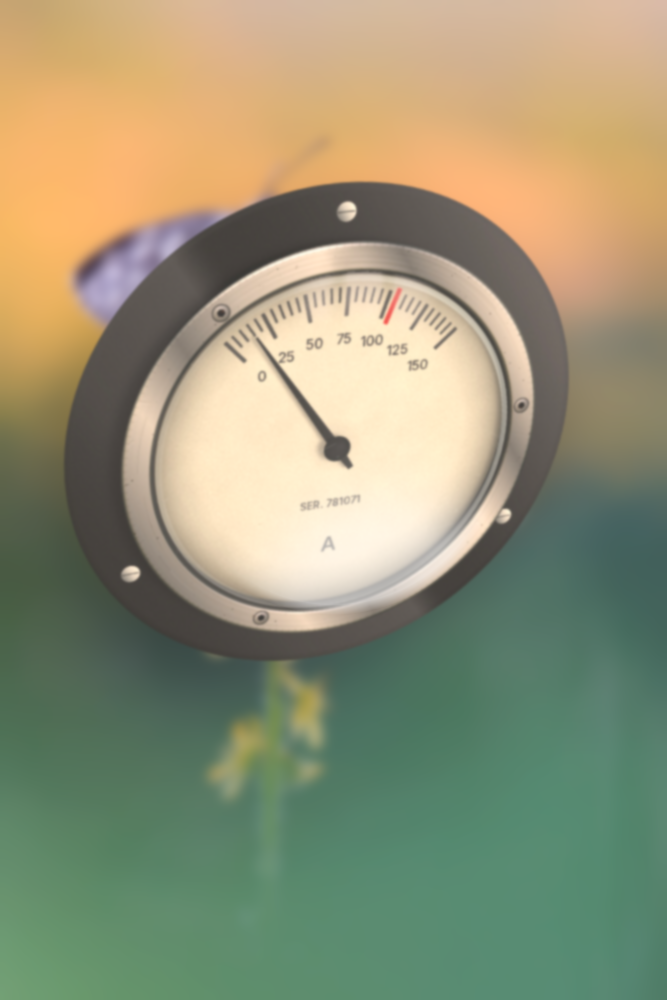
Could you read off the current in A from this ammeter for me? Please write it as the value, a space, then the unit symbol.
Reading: 15 A
